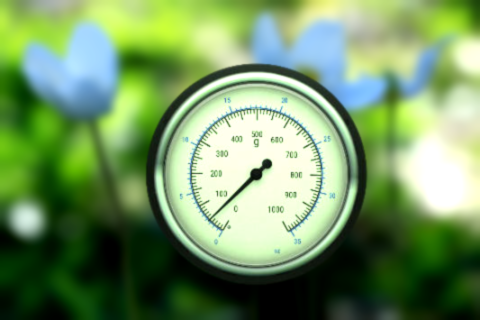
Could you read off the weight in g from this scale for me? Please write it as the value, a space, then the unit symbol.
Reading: 50 g
